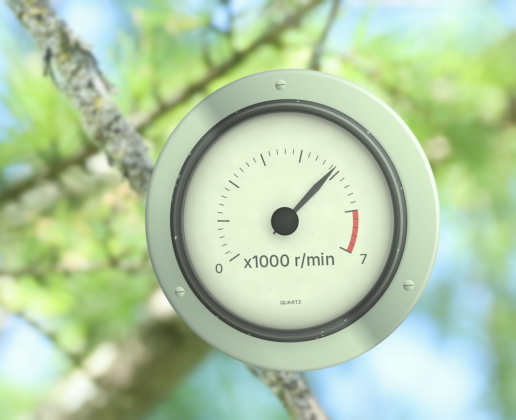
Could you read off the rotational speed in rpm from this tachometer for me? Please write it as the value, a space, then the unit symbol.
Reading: 4900 rpm
